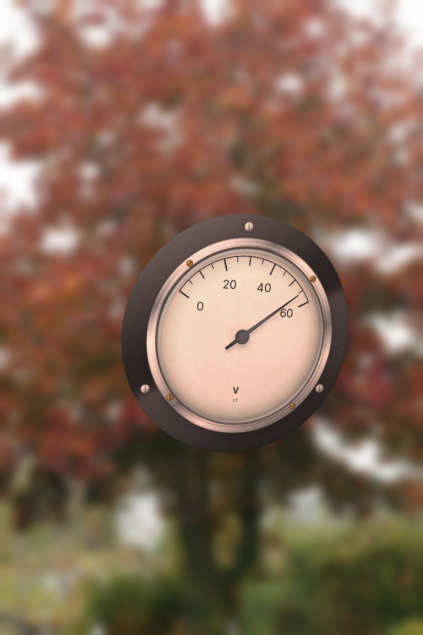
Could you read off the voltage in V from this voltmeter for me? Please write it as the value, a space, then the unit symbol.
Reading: 55 V
